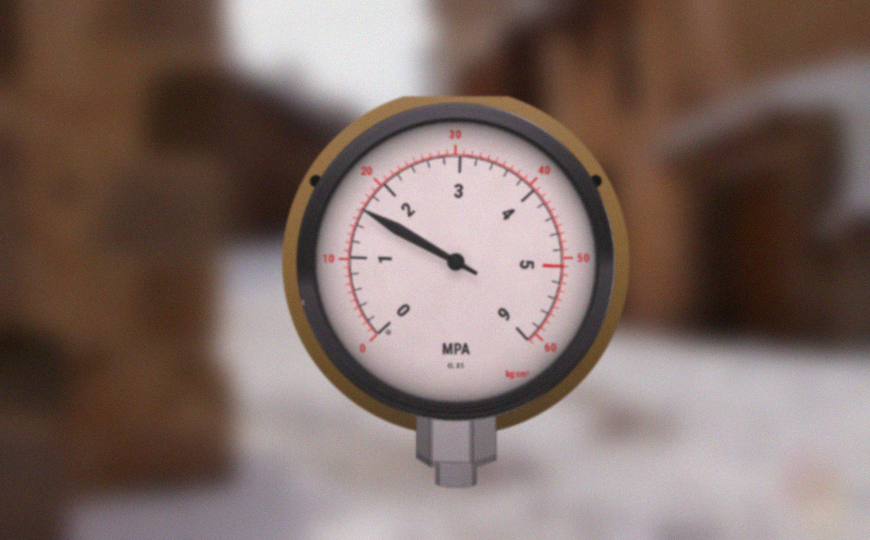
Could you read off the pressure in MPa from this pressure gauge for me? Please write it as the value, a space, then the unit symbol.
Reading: 1.6 MPa
